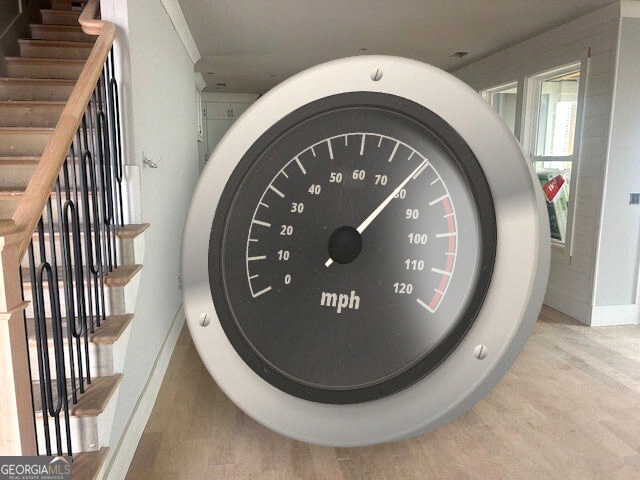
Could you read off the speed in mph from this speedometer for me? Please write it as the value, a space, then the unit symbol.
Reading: 80 mph
